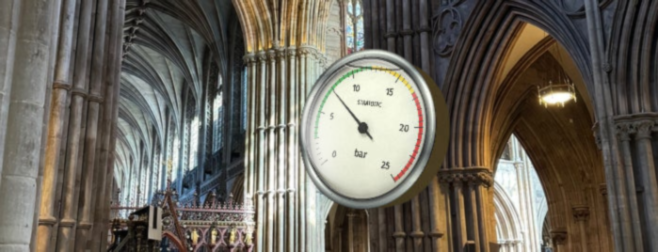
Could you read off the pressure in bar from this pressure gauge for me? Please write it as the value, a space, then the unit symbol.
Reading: 7.5 bar
